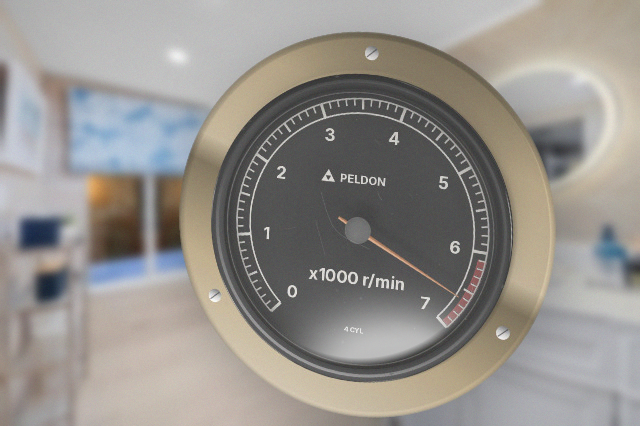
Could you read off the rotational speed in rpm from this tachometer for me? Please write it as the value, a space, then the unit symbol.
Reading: 6600 rpm
